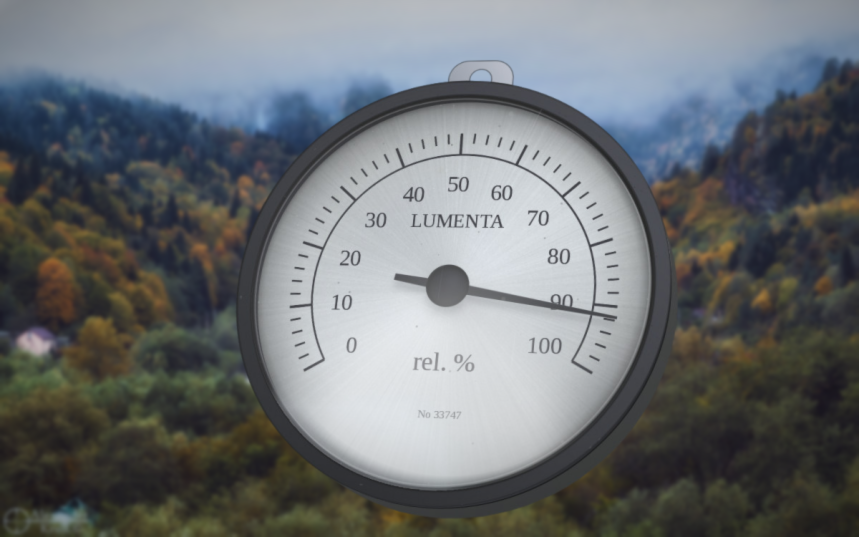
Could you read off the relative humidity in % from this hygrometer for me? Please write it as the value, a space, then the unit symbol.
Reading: 92 %
